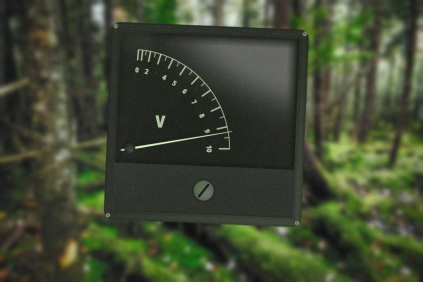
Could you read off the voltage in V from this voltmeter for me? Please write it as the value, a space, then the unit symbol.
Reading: 9.25 V
